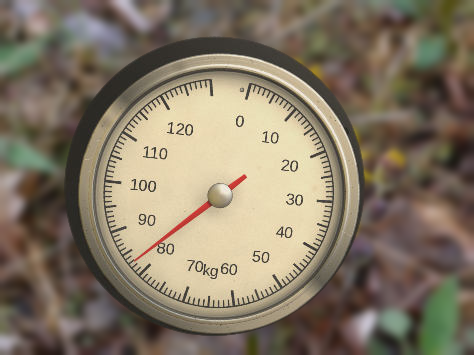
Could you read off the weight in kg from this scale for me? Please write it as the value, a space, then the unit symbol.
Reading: 83 kg
